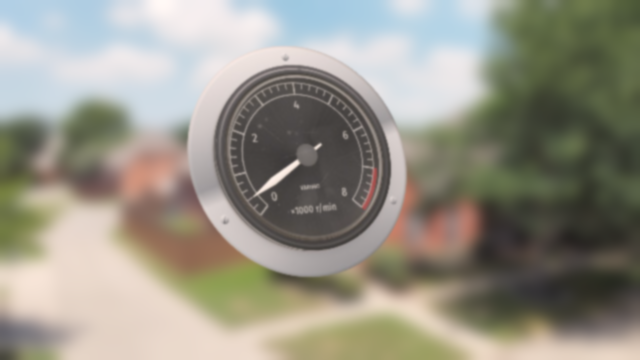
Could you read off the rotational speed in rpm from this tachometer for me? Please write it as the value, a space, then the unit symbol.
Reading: 400 rpm
